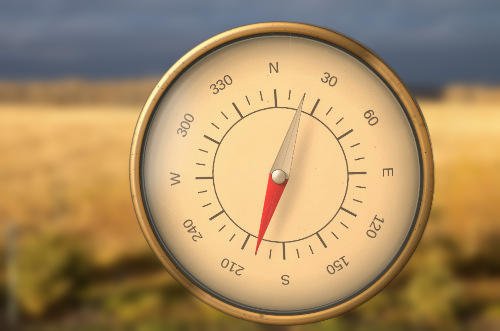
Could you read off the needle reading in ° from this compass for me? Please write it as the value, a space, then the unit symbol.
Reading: 200 °
